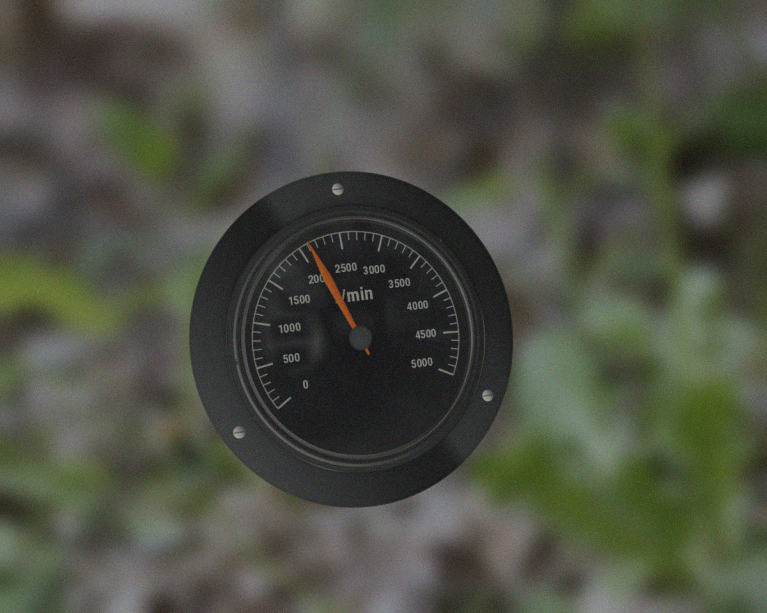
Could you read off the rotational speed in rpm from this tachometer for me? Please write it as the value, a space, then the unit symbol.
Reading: 2100 rpm
